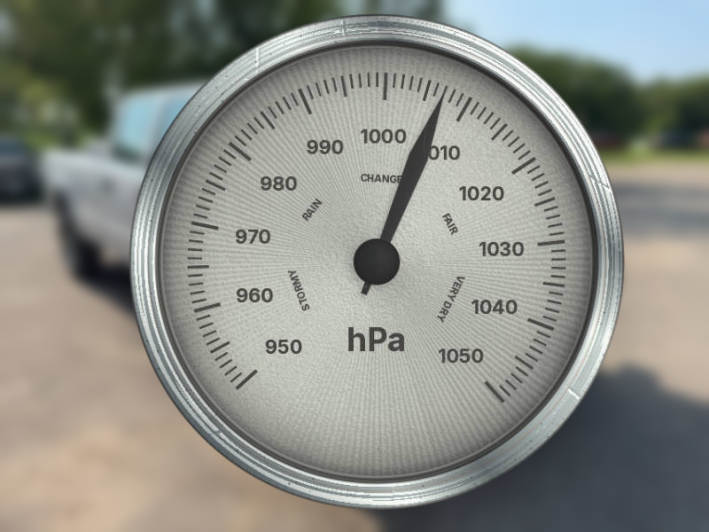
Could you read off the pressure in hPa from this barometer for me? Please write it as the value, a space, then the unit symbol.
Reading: 1007 hPa
